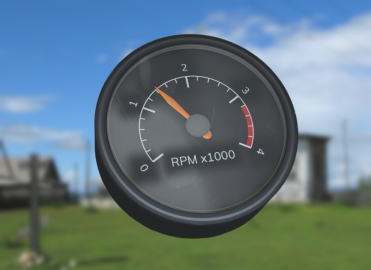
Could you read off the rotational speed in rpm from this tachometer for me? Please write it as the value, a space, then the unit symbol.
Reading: 1400 rpm
